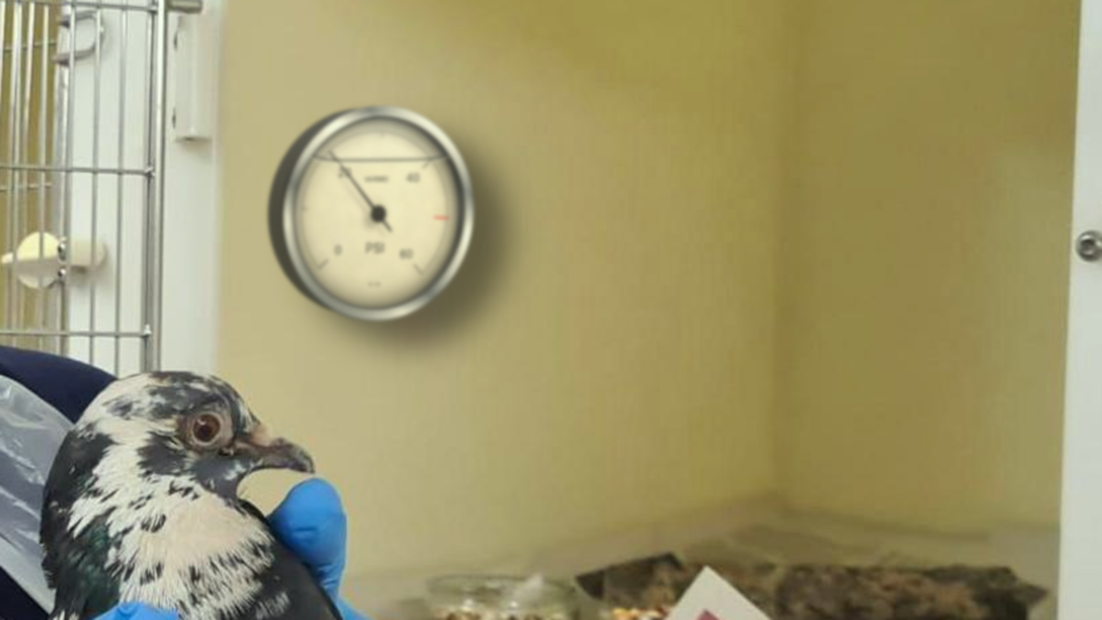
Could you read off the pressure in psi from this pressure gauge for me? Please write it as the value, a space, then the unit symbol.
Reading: 20 psi
